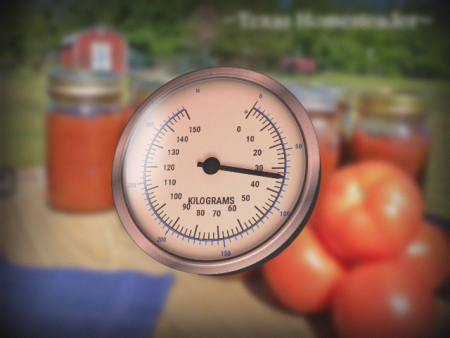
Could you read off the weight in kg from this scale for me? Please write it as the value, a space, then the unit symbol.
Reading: 34 kg
